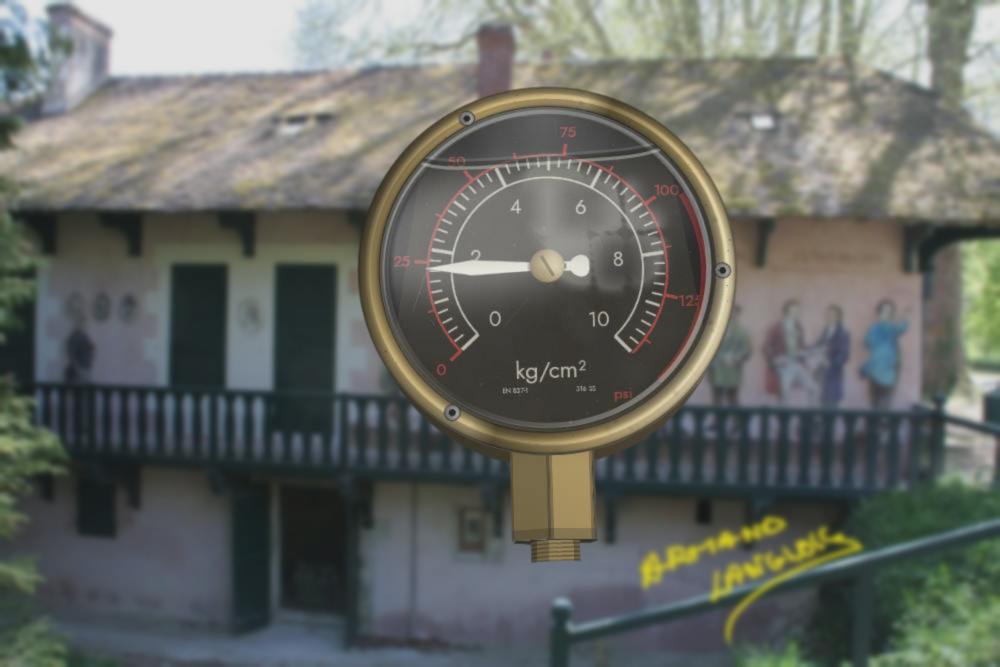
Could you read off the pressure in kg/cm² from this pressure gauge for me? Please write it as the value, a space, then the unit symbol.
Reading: 1.6 kg/cm²
